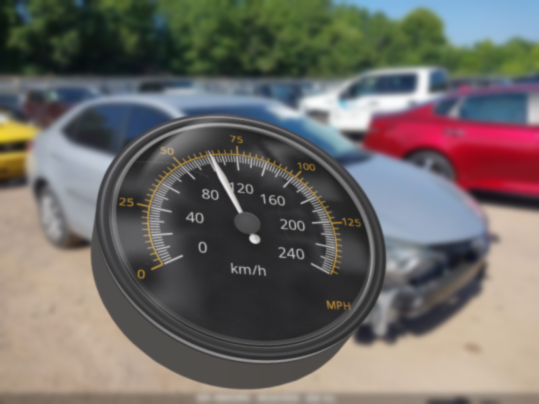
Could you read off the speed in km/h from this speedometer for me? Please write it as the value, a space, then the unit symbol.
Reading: 100 km/h
